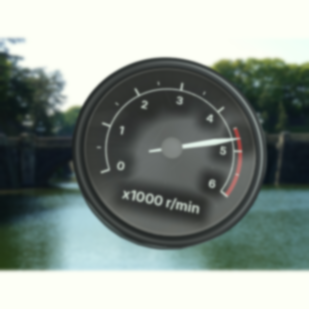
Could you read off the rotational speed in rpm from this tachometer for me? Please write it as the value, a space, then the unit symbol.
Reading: 4750 rpm
